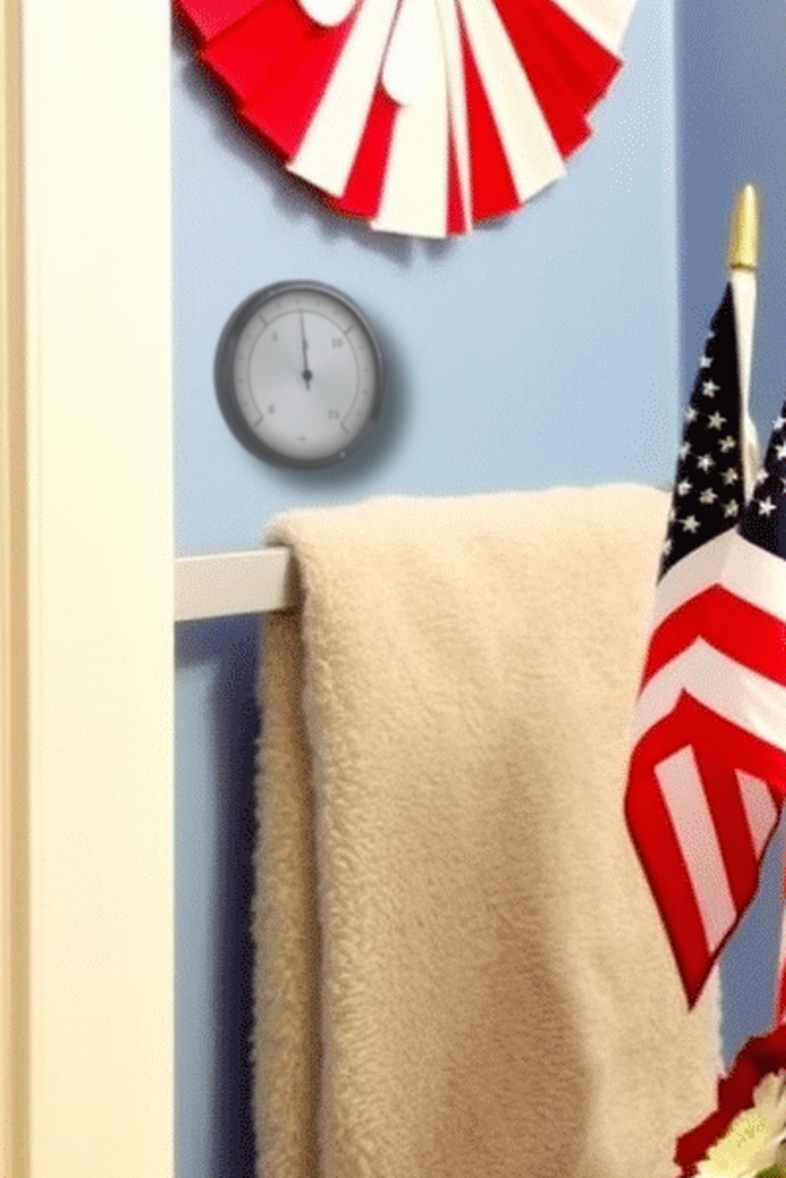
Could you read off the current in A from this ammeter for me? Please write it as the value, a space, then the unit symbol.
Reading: 7 A
